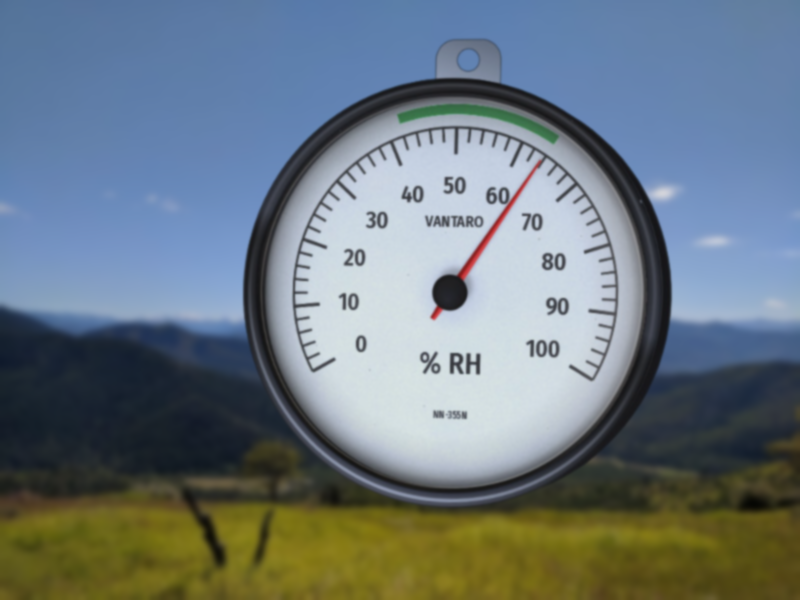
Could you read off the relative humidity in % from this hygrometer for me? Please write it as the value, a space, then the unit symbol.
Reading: 64 %
